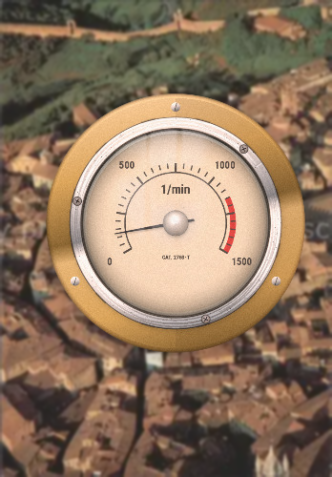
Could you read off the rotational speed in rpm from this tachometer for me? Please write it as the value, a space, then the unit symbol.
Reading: 125 rpm
